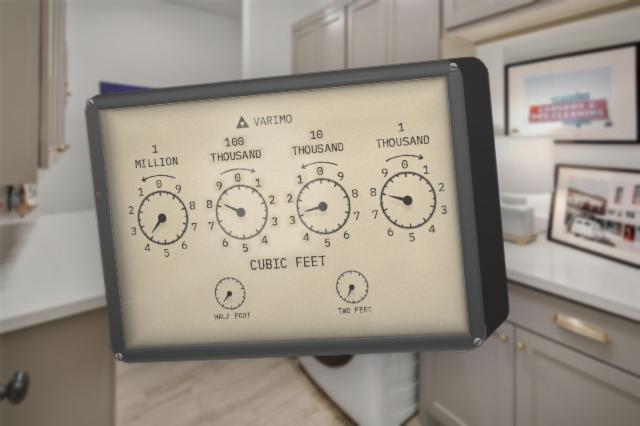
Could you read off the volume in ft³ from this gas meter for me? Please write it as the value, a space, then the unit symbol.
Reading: 382800 ft³
